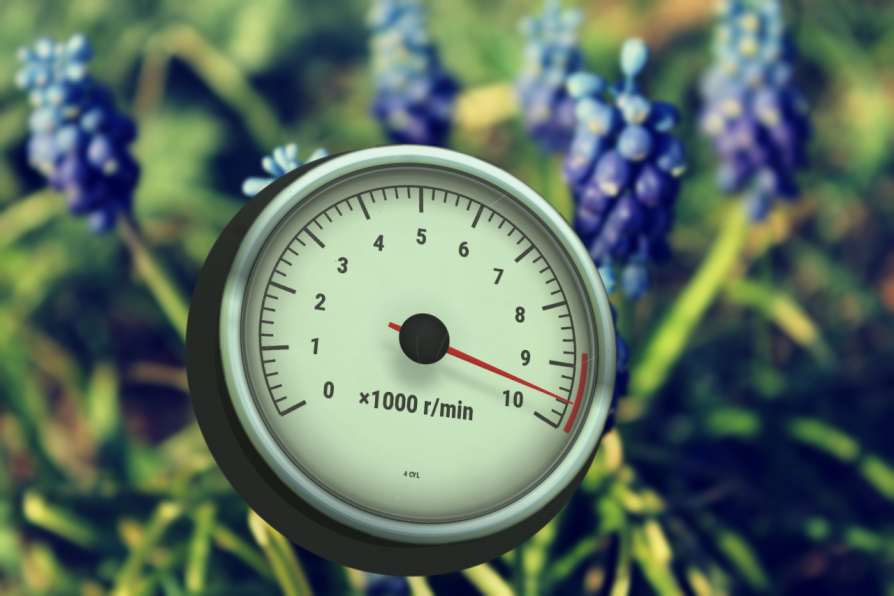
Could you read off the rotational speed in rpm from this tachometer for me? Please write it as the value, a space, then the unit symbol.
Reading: 9600 rpm
